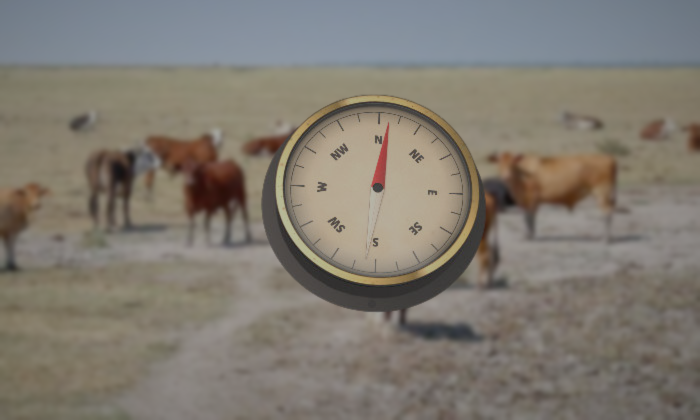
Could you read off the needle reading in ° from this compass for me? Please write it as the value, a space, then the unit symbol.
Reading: 7.5 °
